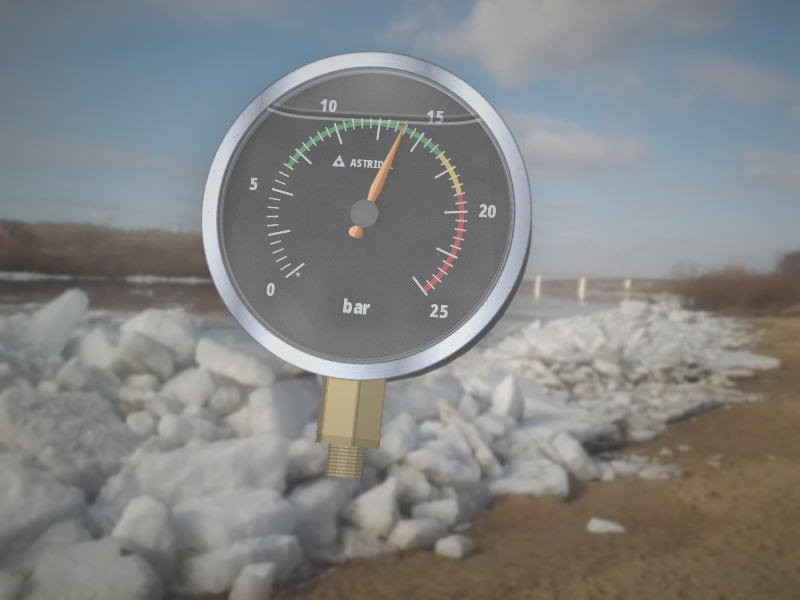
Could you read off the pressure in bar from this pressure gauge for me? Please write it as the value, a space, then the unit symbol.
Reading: 14 bar
